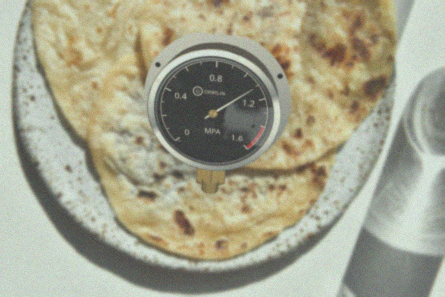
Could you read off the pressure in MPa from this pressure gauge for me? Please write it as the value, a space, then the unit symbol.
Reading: 1.1 MPa
